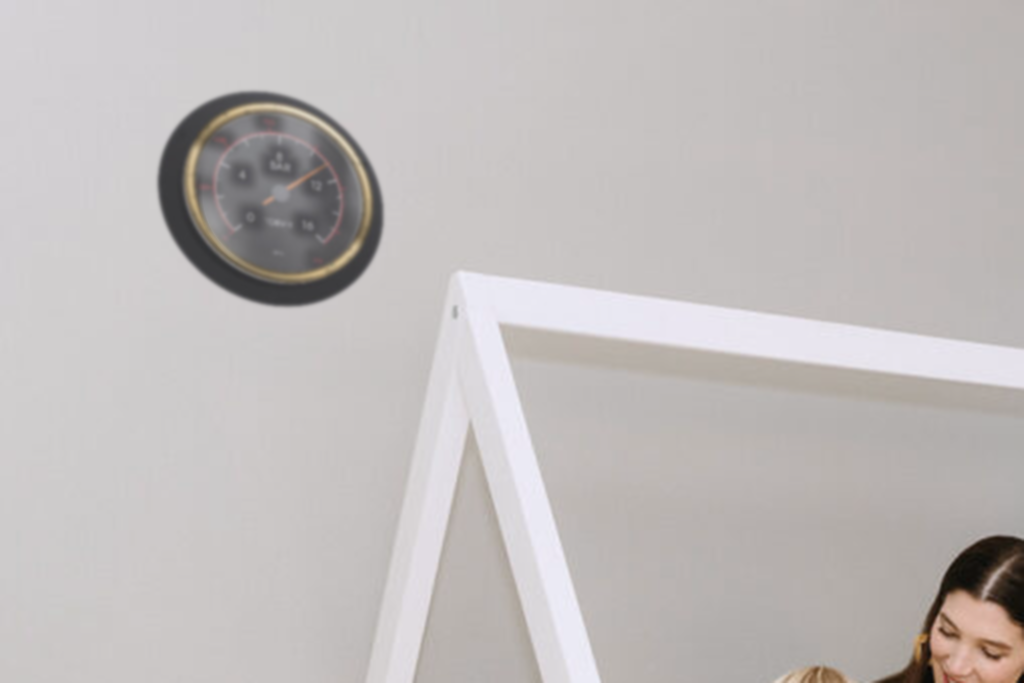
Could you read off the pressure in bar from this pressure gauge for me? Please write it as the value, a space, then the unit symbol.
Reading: 11 bar
